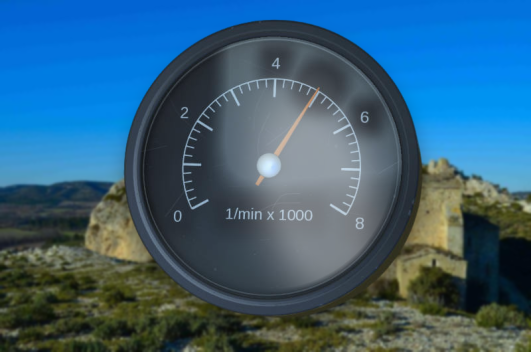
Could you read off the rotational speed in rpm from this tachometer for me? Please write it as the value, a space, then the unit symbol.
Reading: 5000 rpm
